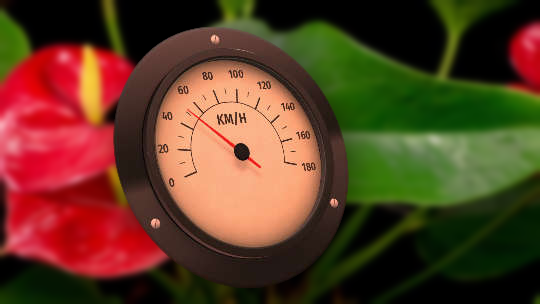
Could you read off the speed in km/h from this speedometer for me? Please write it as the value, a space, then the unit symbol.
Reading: 50 km/h
